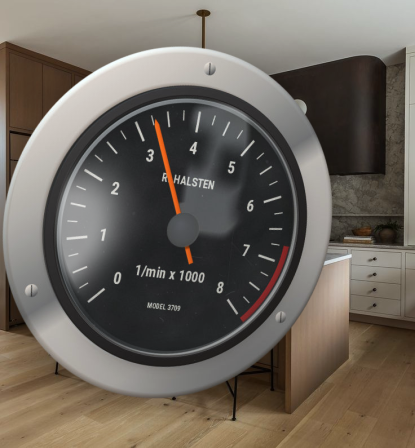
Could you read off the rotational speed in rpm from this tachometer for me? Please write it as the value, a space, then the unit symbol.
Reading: 3250 rpm
